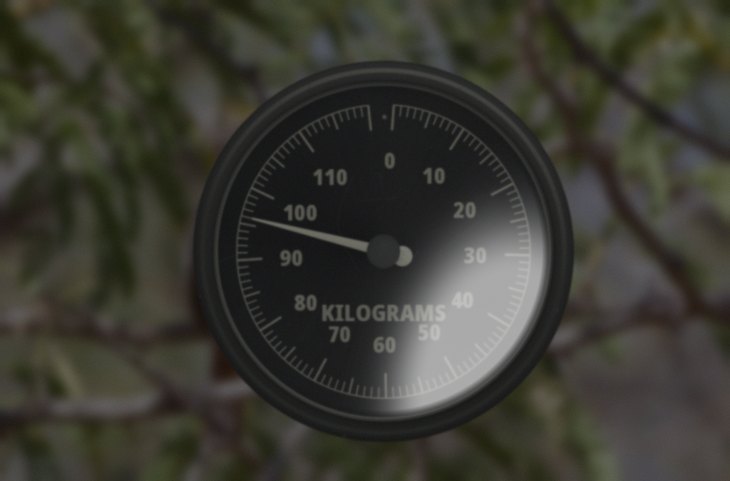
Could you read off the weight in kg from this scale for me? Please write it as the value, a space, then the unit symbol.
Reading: 96 kg
